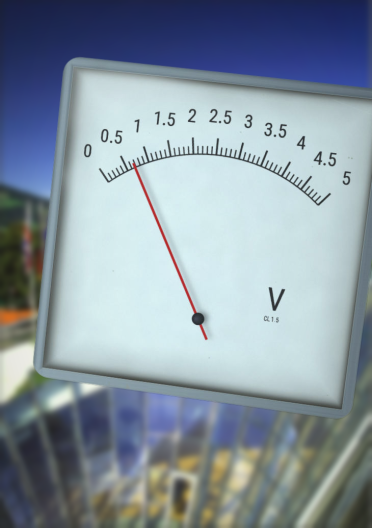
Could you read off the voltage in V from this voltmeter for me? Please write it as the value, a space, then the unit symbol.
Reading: 0.7 V
